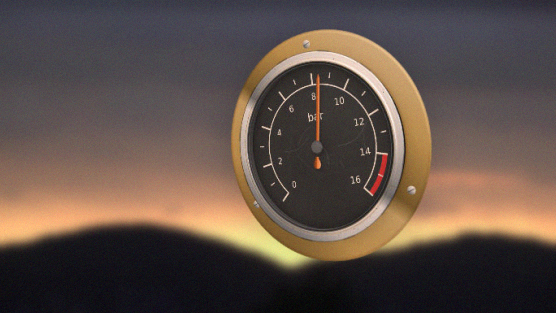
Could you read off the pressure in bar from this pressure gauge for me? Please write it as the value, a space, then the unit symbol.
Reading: 8.5 bar
